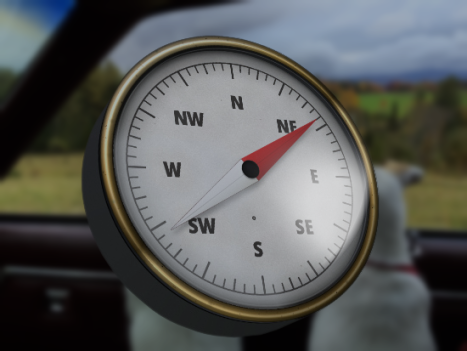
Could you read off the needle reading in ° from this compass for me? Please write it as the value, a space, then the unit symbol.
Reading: 55 °
